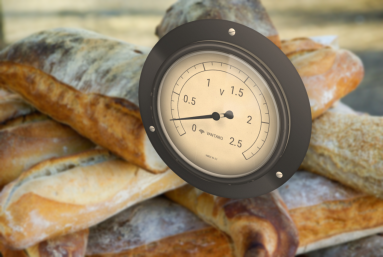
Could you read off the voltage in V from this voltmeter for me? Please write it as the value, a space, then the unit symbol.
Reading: 0.2 V
